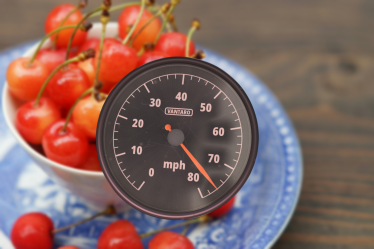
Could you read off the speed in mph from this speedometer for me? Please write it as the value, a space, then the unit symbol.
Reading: 76 mph
